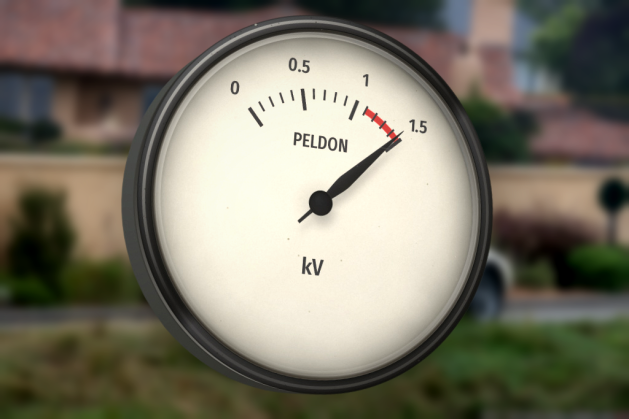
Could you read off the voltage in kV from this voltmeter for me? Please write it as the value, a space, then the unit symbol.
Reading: 1.45 kV
